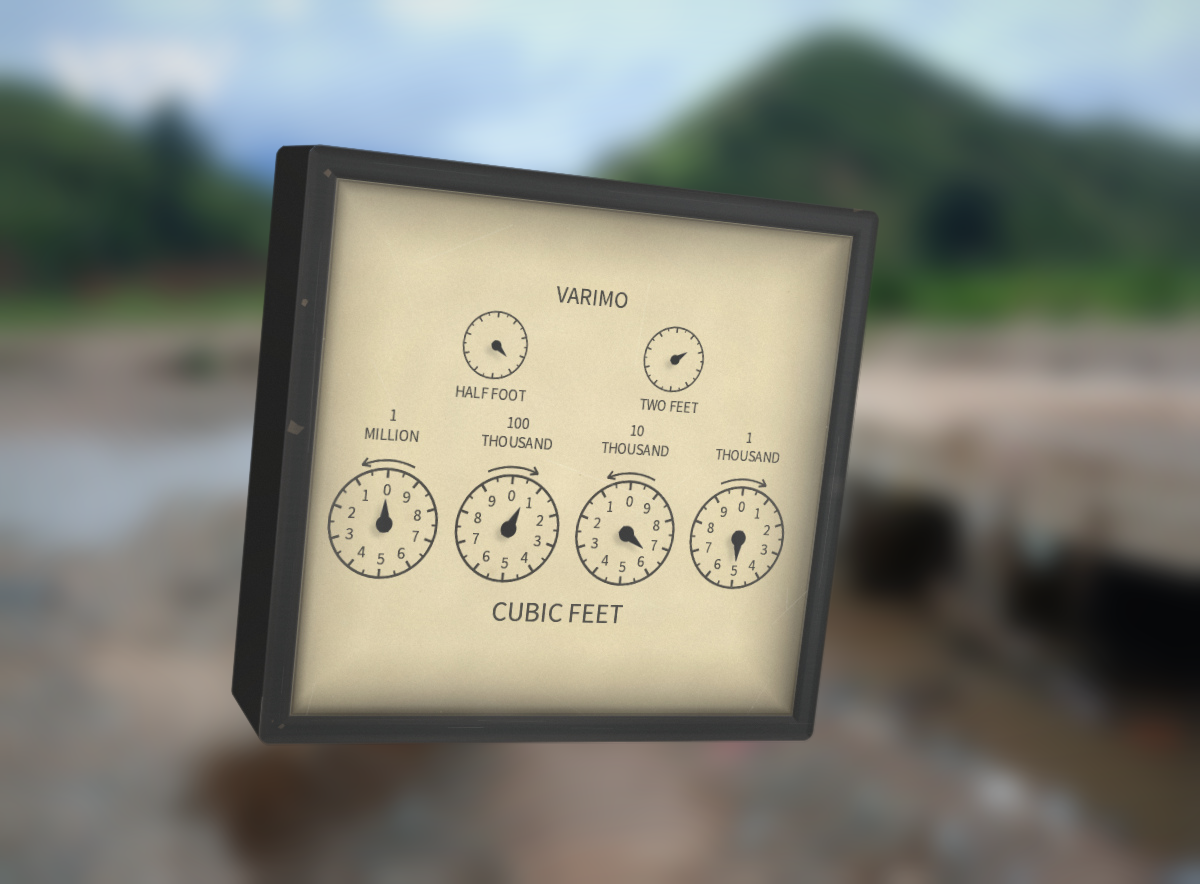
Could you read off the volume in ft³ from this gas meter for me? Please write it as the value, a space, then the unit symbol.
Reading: 6500 ft³
